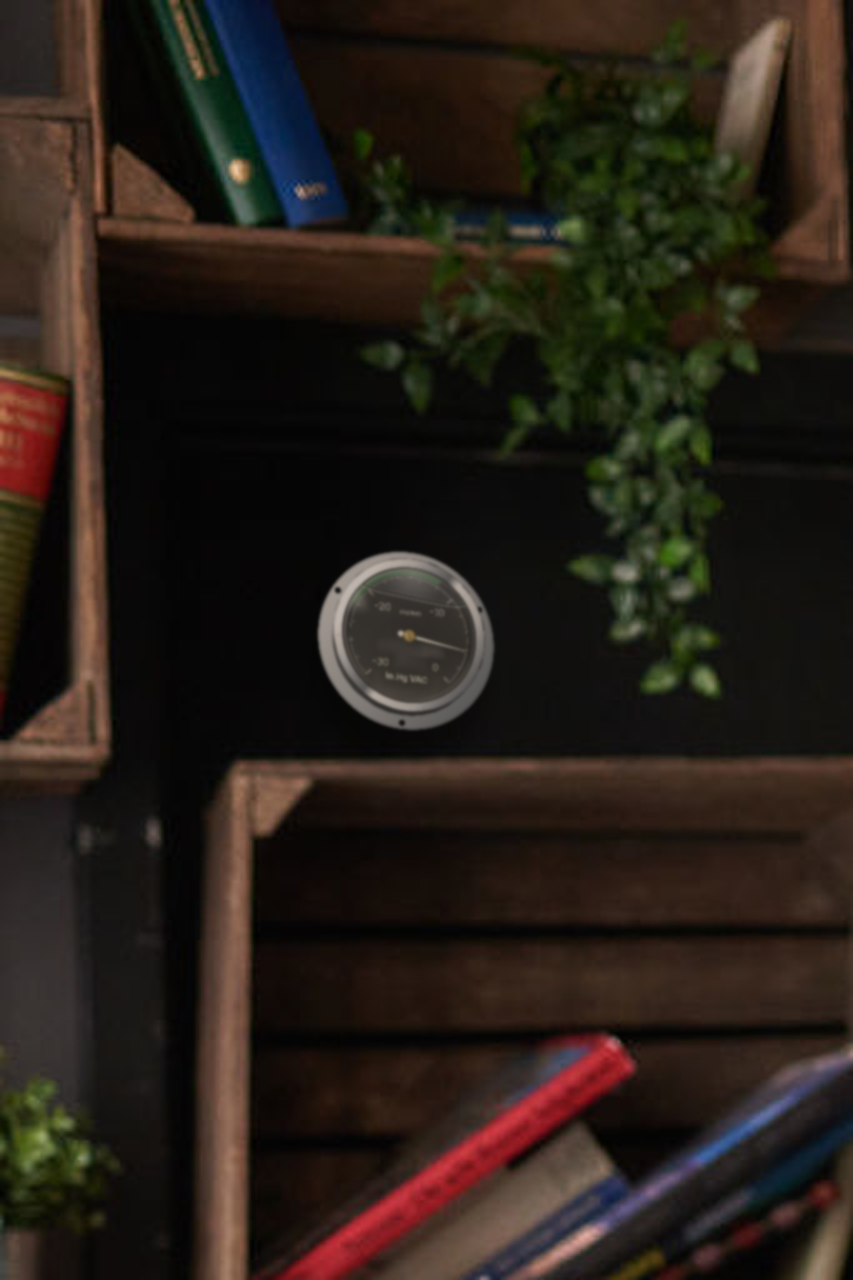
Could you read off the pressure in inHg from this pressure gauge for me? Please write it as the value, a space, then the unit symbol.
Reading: -4 inHg
